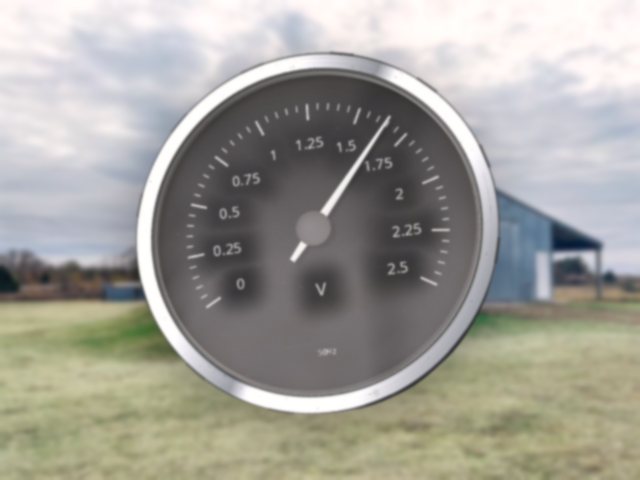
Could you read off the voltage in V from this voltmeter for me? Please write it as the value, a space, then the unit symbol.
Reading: 1.65 V
